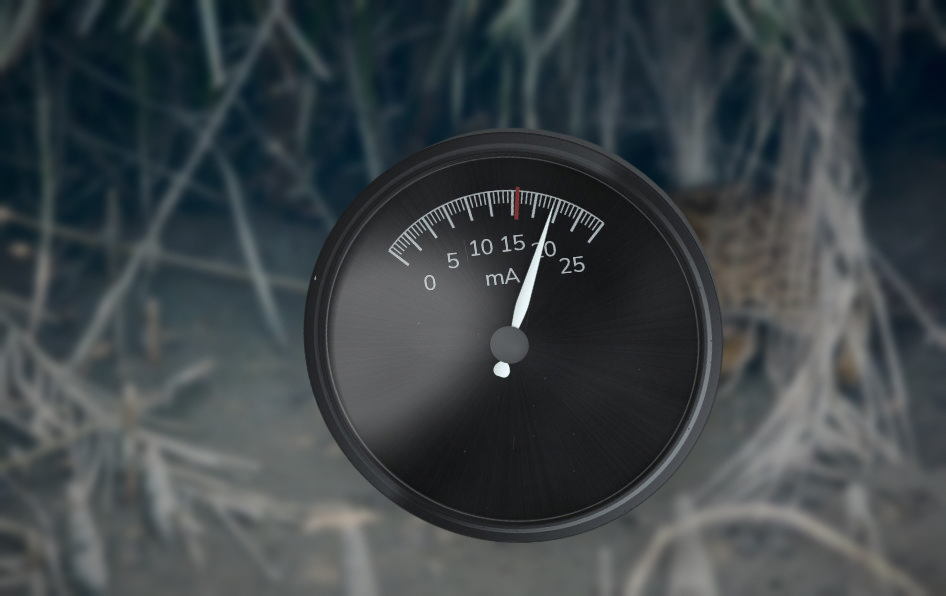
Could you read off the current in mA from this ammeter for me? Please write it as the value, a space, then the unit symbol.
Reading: 19.5 mA
